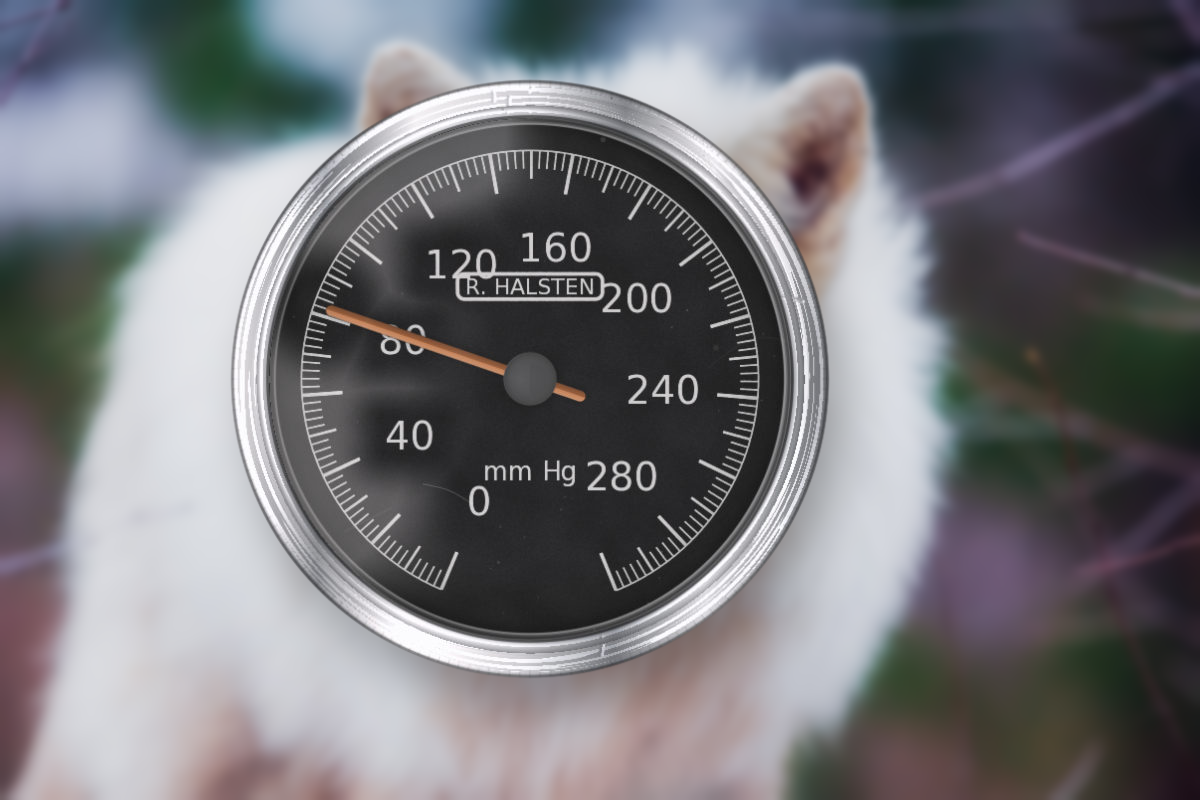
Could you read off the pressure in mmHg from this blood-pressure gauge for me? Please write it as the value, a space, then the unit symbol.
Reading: 82 mmHg
